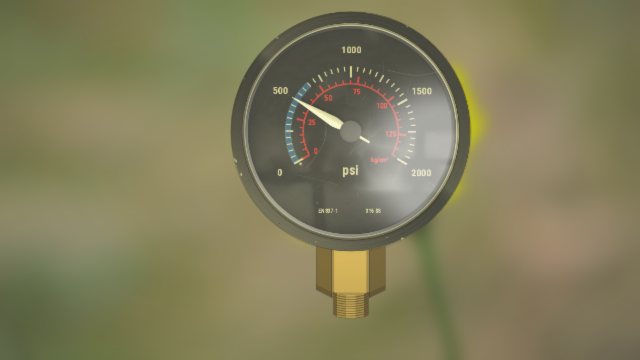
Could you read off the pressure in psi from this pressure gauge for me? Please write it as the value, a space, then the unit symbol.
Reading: 500 psi
